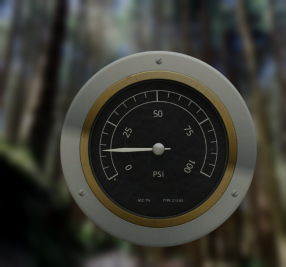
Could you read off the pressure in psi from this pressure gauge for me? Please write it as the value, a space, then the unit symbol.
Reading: 12.5 psi
